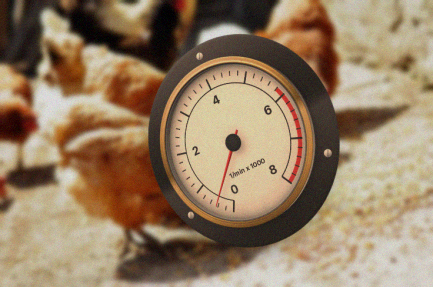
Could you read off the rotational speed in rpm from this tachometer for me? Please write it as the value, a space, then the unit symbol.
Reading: 400 rpm
